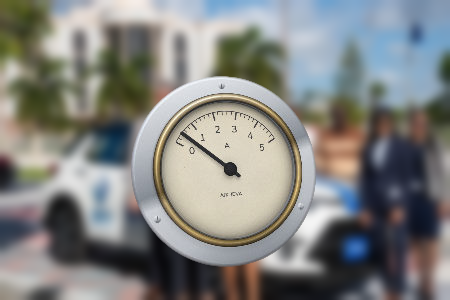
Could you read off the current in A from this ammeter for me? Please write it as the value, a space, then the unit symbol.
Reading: 0.4 A
